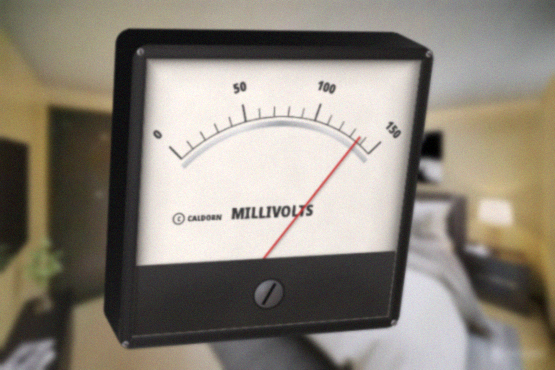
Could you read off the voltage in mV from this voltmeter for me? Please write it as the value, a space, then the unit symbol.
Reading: 135 mV
